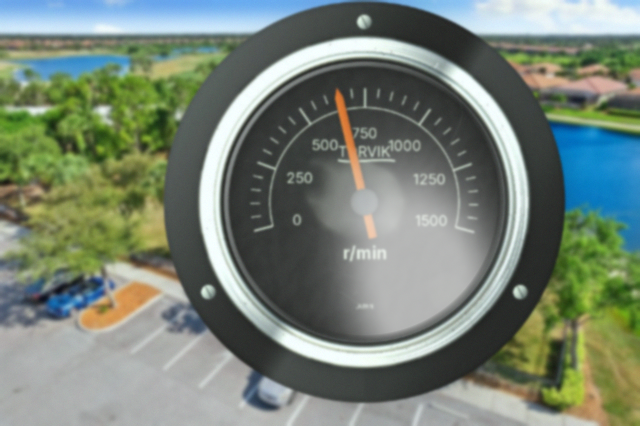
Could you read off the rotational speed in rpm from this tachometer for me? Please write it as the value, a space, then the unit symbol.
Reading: 650 rpm
